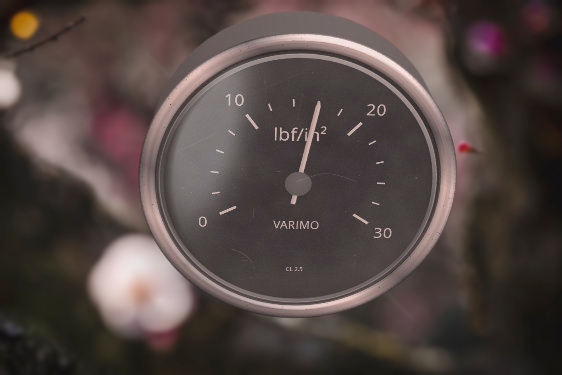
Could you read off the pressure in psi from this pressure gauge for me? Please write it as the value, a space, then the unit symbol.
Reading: 16 psi
